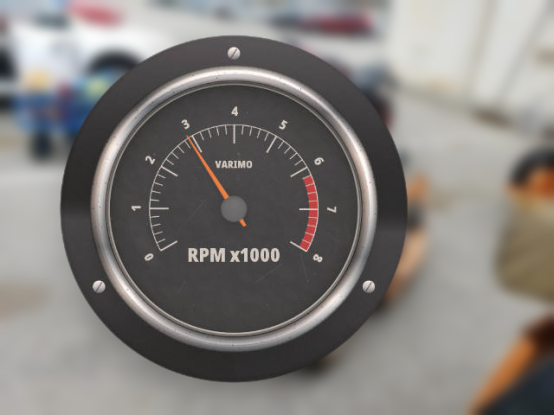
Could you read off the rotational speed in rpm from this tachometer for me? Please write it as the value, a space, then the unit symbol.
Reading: 2900 rpm
